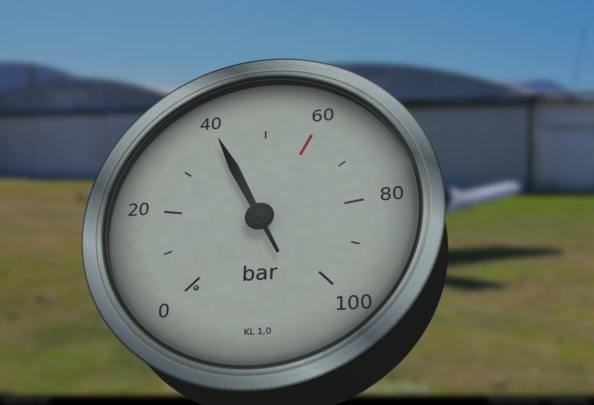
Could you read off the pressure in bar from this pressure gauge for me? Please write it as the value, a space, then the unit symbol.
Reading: 40 bar
